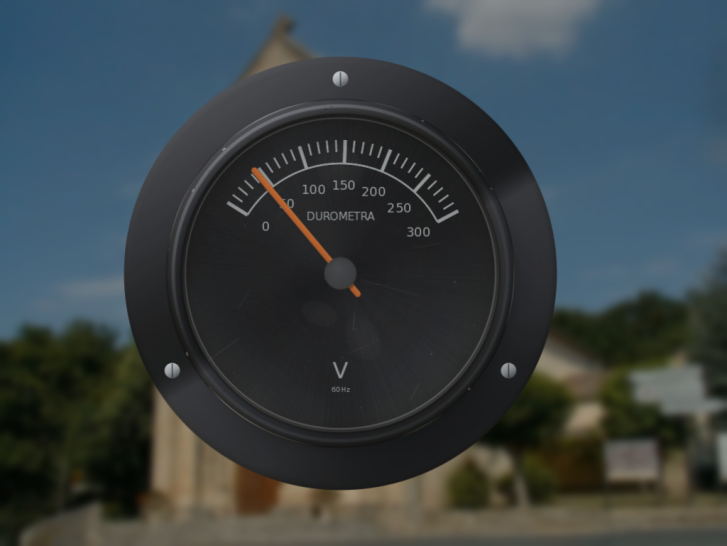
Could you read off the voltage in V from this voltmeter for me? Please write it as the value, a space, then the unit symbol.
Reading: 45 V
